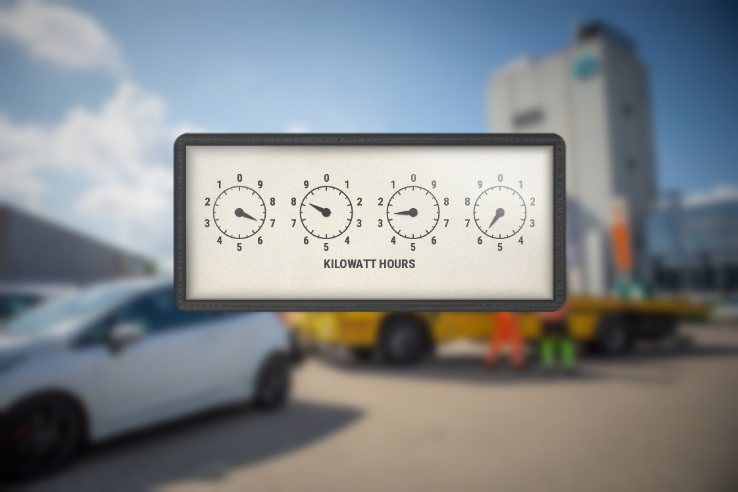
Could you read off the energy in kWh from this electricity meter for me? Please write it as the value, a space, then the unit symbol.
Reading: 6826 kWh
